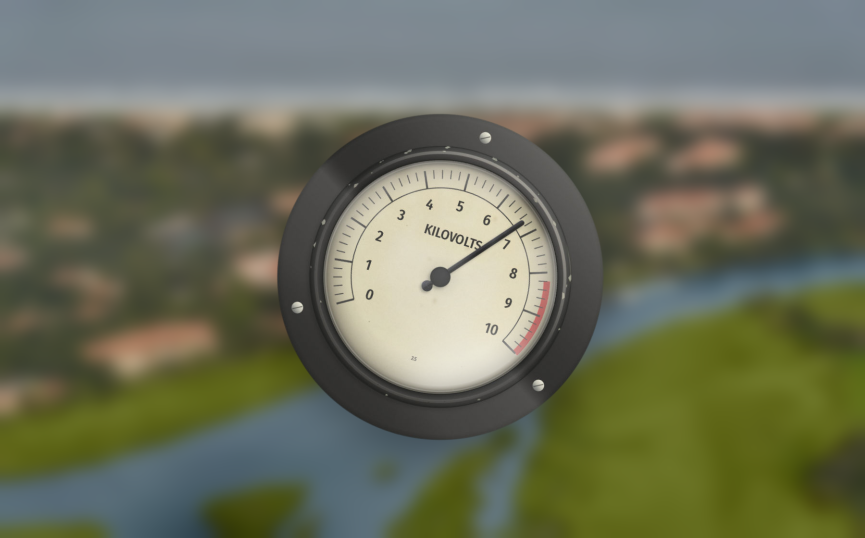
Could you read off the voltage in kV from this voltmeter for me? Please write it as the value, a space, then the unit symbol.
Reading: 6.7 kV
